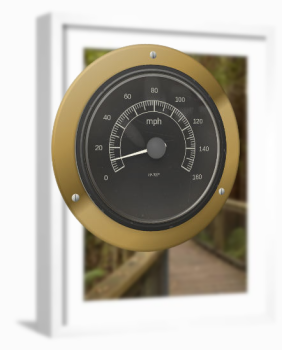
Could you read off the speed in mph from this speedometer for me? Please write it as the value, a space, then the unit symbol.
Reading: 10 mph
